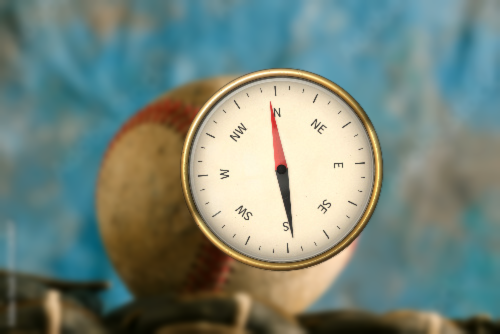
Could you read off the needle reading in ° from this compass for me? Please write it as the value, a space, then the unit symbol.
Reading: 355 °
